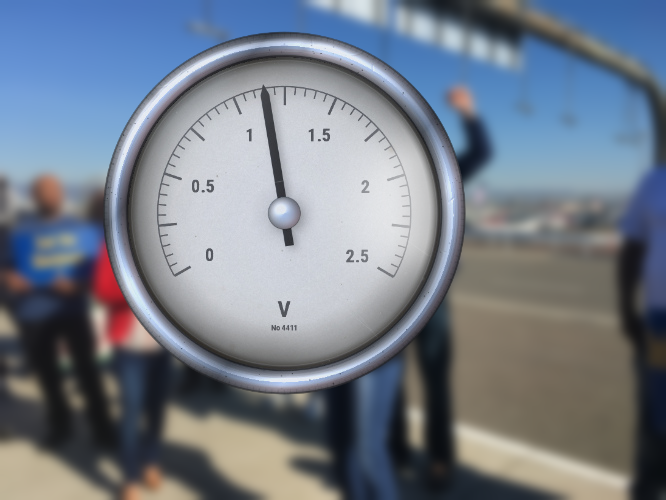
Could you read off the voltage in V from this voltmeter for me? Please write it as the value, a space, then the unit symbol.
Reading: 1.15 V
